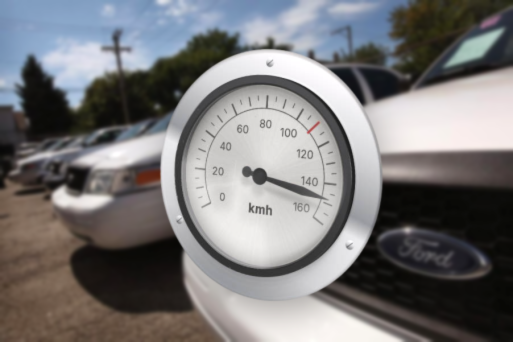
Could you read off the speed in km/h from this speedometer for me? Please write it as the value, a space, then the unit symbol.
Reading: 147.5 km/h
